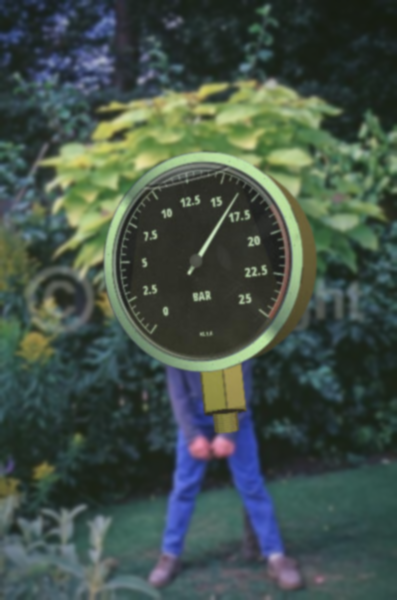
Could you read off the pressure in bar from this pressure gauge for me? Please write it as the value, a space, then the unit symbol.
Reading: 16.5 bar
